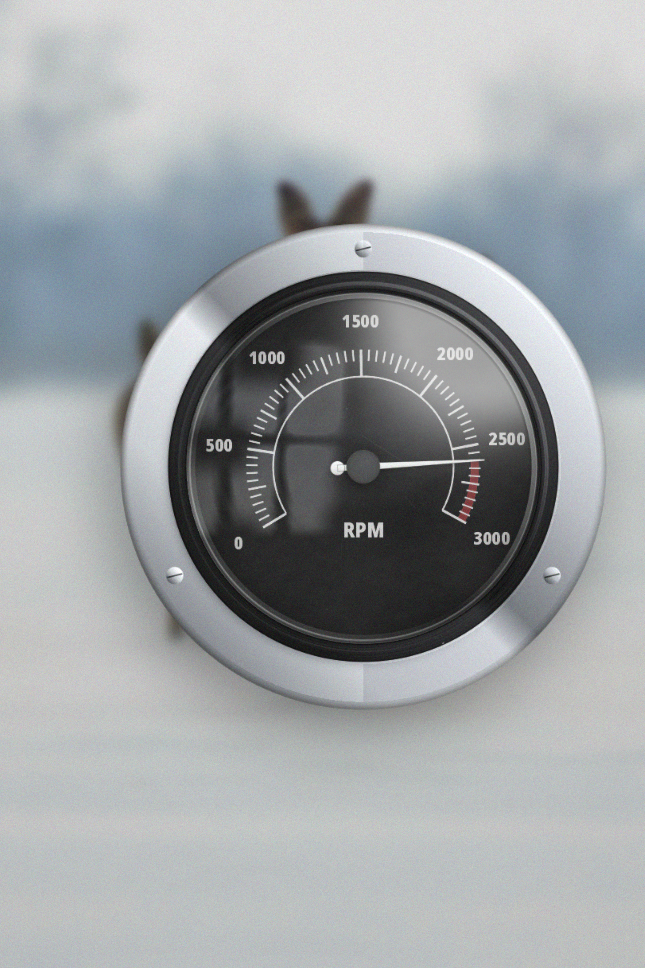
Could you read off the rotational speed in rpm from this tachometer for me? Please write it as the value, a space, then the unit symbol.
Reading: 2600 rpm
